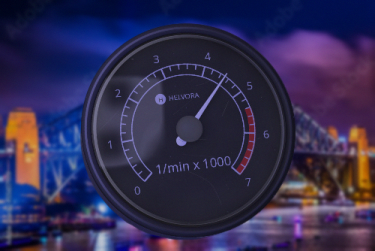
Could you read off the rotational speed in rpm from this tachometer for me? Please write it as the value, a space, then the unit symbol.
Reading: 4500 rpm
